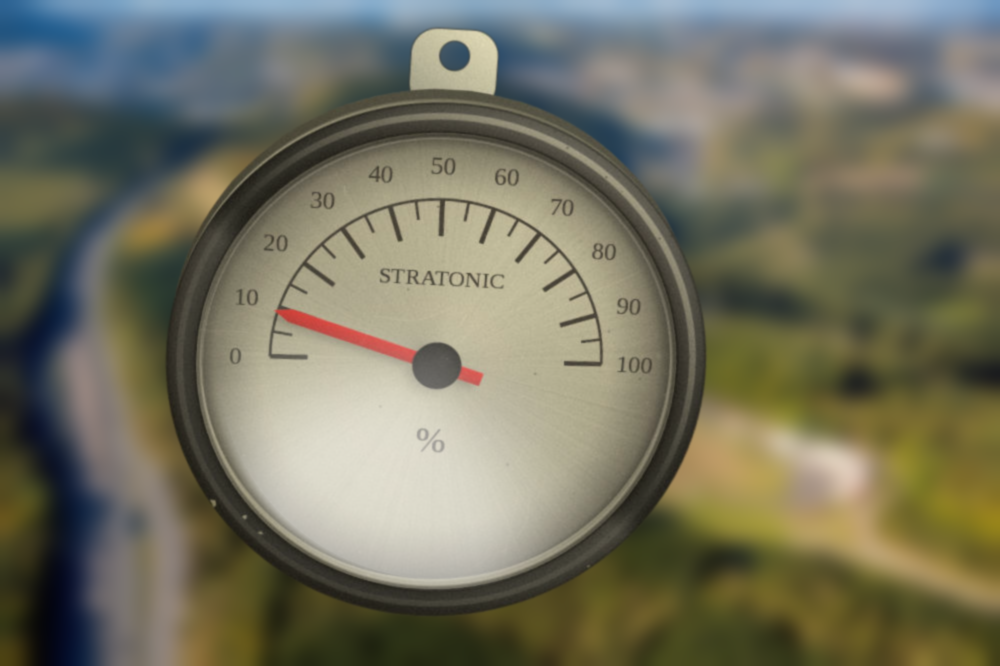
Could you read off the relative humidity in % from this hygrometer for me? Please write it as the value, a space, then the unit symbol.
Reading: 10 %
